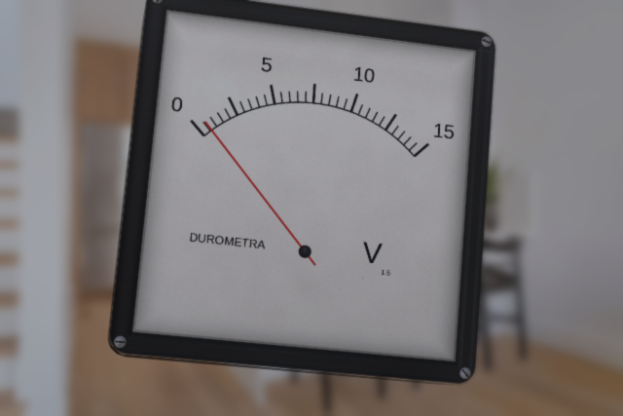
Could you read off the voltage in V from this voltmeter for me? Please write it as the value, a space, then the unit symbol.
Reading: 0.5 V
